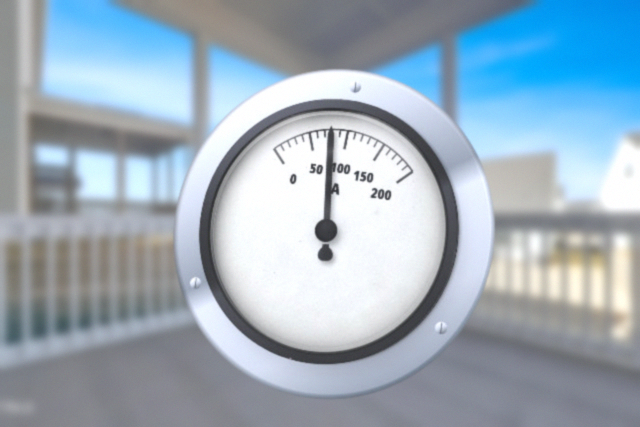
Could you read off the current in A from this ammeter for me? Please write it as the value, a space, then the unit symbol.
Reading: 80 A
